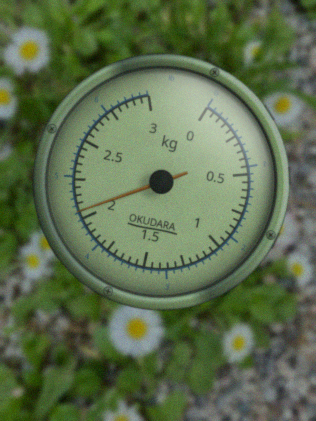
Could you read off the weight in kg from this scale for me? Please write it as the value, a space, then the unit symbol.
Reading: 2.05 kg
